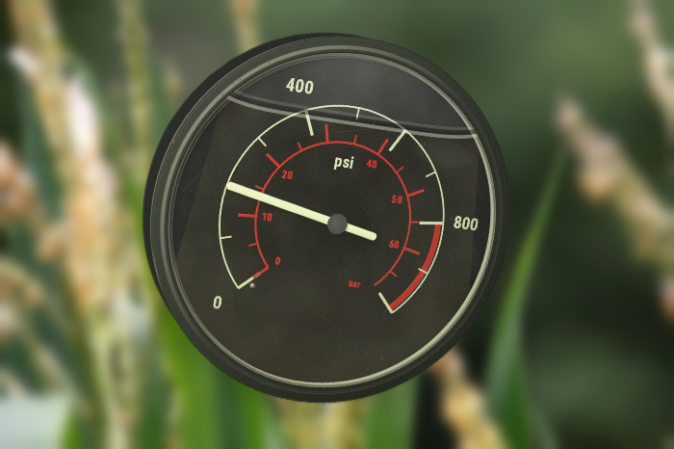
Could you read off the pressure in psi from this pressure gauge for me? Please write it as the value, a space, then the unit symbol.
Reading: 200 psi
